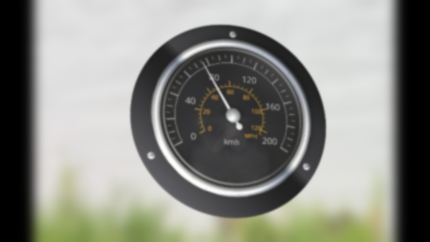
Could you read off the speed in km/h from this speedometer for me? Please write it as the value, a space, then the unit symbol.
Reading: 75 km/h
